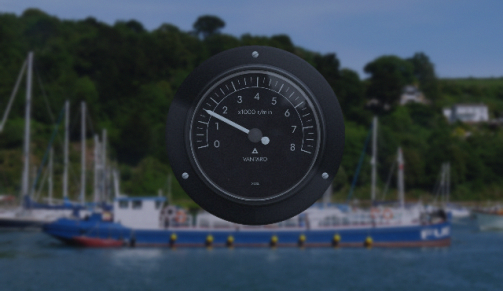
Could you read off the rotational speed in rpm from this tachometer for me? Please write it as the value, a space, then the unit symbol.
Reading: 1500 rpm
